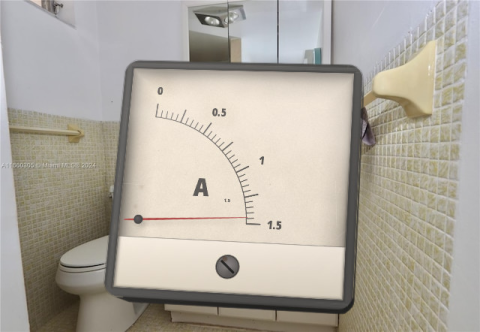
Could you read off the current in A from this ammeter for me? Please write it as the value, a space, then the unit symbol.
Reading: 1.45 A
